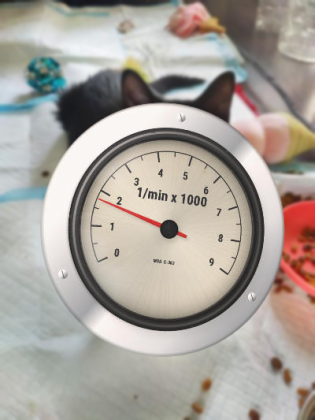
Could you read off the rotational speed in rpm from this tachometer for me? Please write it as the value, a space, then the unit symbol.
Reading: 1750 rpm
